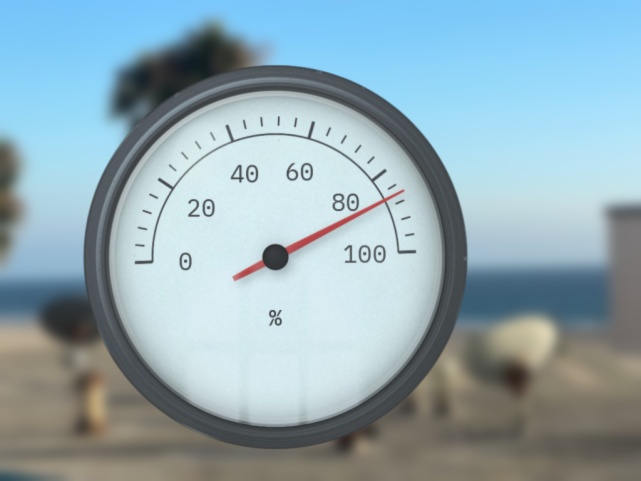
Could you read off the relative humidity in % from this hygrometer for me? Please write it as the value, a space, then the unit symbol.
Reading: 86 %
